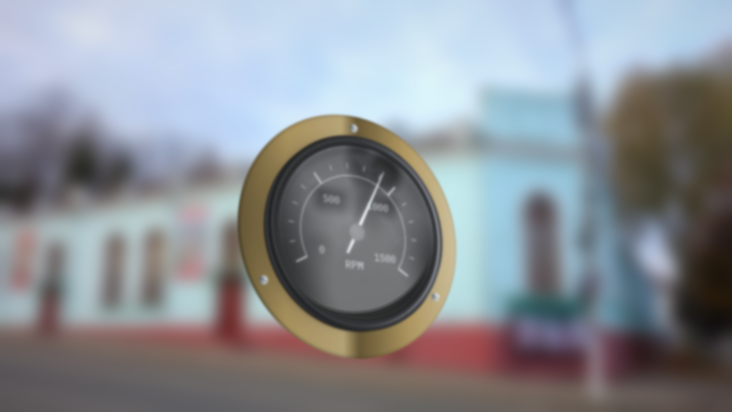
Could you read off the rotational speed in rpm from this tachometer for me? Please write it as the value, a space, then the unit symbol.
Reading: 900 rpm
